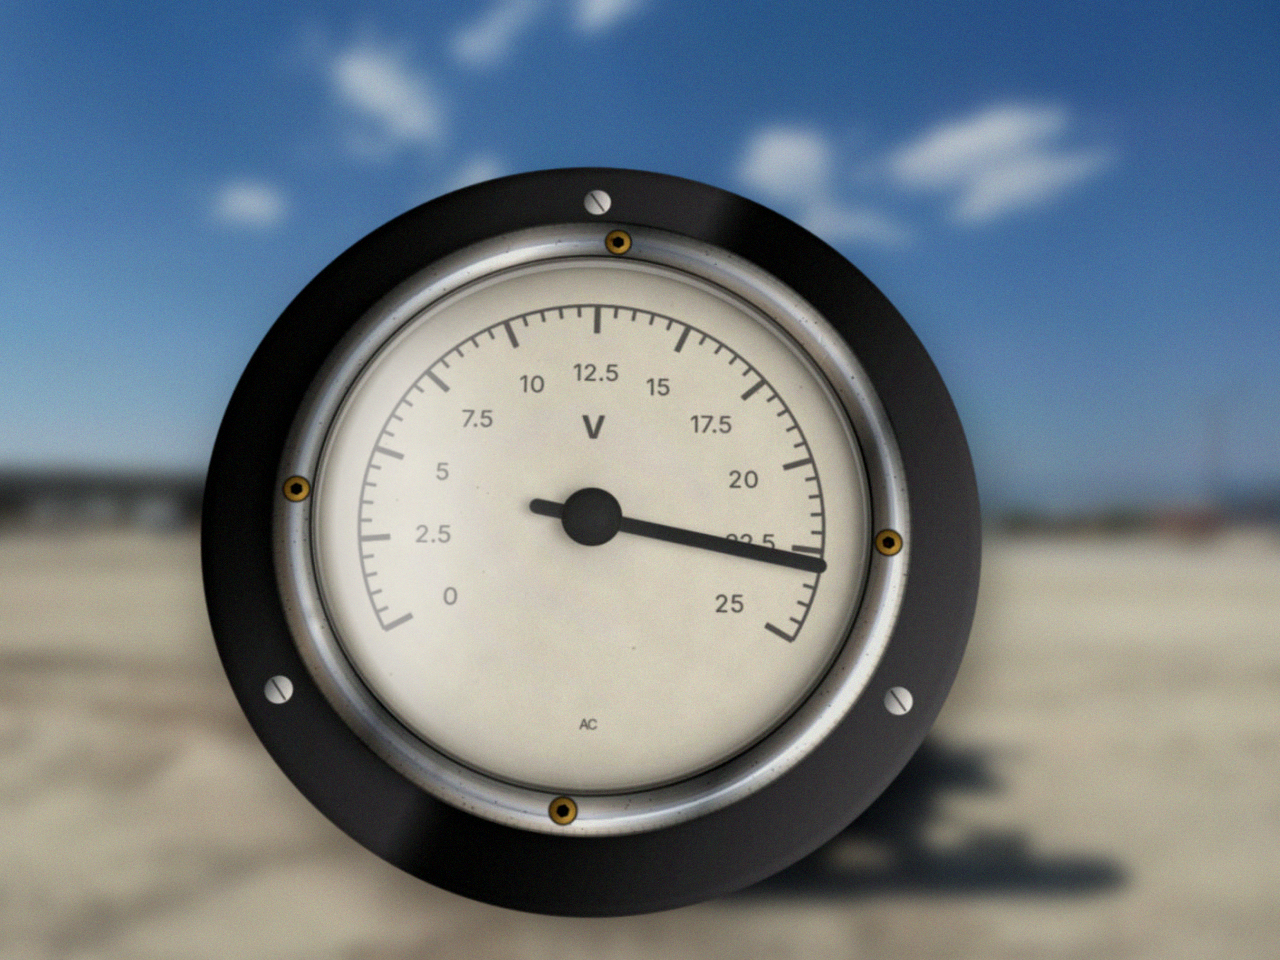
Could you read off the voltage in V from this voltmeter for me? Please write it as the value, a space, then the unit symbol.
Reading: 23 V
